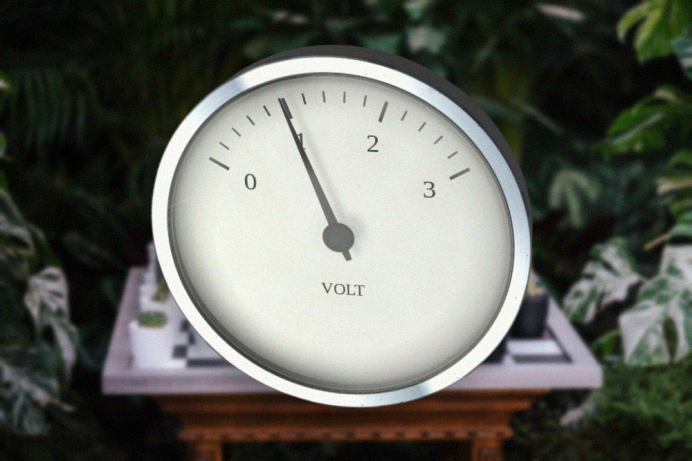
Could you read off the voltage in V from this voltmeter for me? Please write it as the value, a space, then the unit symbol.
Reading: 1 V
